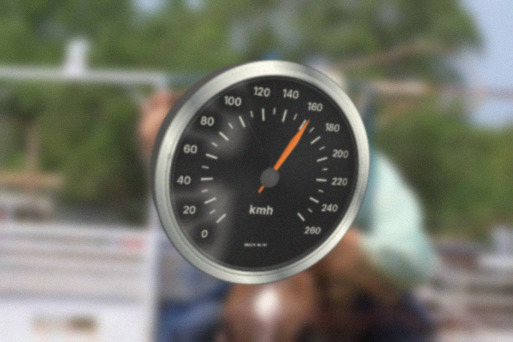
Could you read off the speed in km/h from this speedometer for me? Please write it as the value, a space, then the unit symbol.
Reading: 160 km/h
